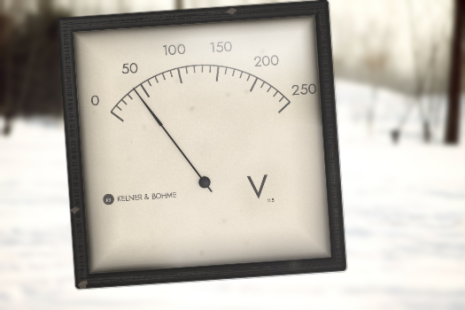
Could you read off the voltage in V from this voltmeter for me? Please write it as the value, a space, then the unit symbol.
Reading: 40 V
